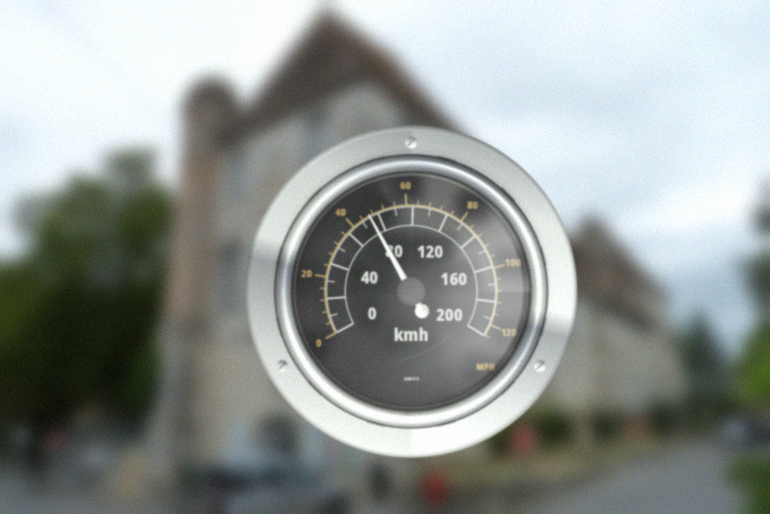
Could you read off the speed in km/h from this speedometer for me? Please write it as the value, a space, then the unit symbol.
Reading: 75 km/h
